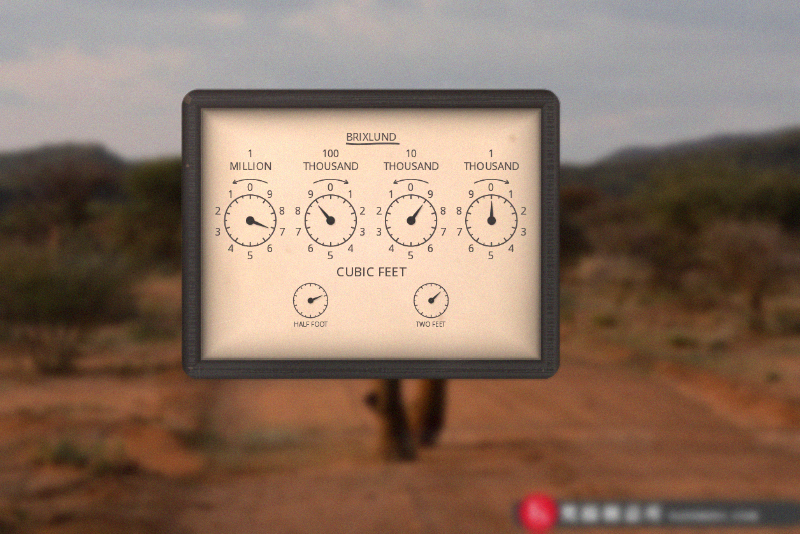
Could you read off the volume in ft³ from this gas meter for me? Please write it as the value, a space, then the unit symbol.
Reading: 689000 ft³
